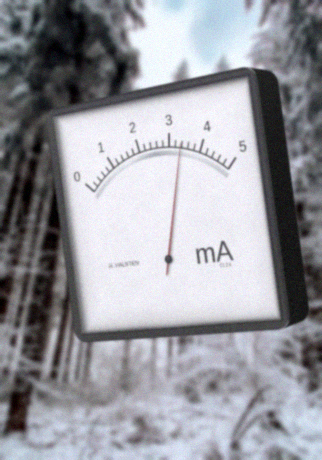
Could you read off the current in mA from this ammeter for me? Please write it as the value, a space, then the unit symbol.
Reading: 3.4 mA
